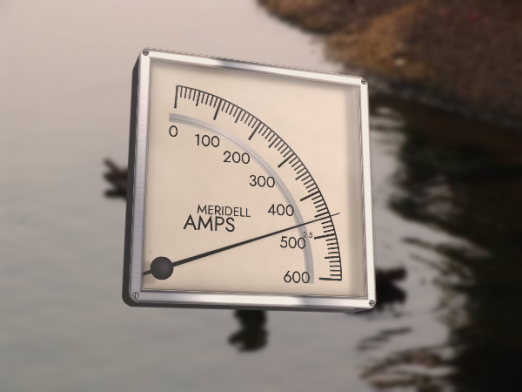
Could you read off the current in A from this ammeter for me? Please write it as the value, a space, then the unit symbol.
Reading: 460 A
